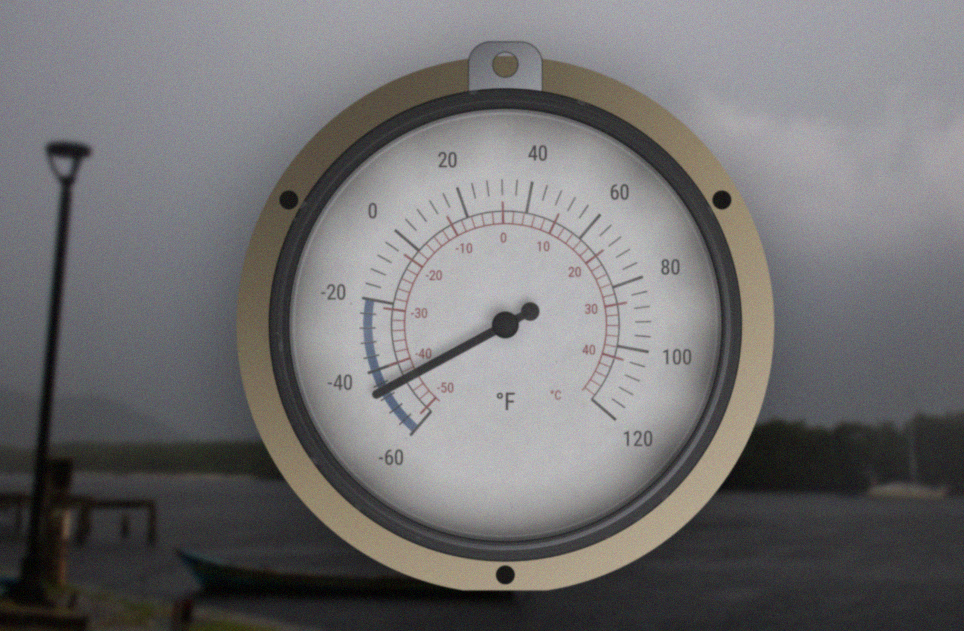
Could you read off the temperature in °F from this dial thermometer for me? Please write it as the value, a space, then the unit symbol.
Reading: -46 °F
